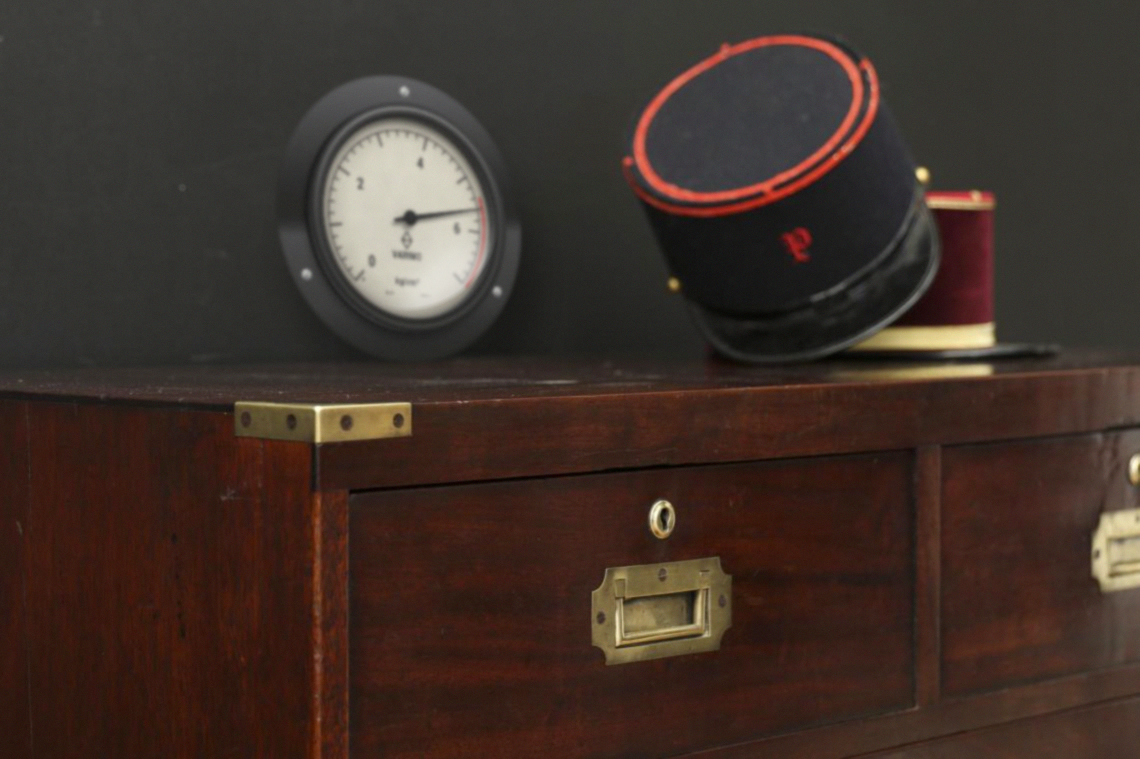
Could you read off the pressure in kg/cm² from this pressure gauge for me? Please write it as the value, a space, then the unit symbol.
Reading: 5.6 kg/cm²
